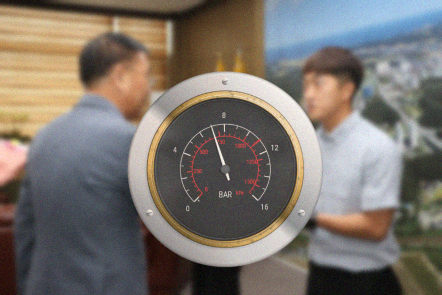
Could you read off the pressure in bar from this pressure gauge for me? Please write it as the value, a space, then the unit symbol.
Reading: 7 bar
